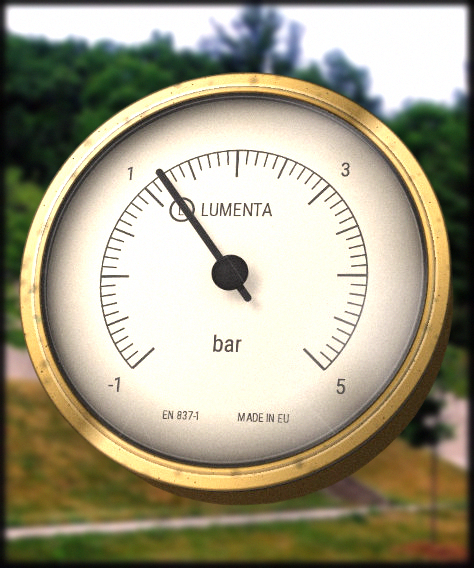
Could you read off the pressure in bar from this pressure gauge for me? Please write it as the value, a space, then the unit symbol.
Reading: 1.2 bar
